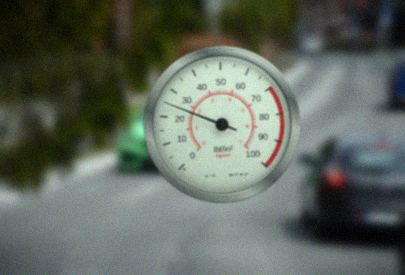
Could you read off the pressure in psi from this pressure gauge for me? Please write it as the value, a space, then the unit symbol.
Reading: 25 psi
